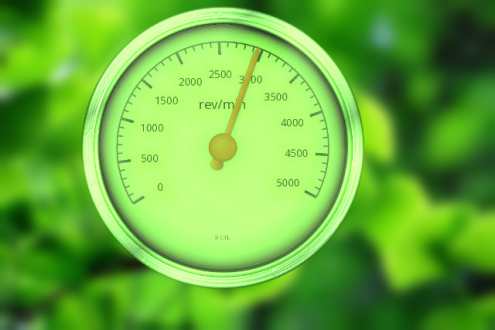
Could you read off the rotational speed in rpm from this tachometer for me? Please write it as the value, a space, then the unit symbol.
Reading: 2950 rpm
